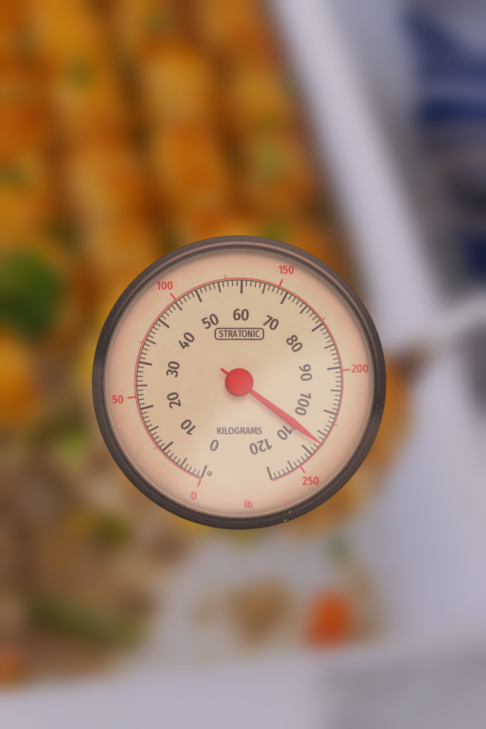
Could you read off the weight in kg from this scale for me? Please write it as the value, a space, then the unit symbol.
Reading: 107 kg
